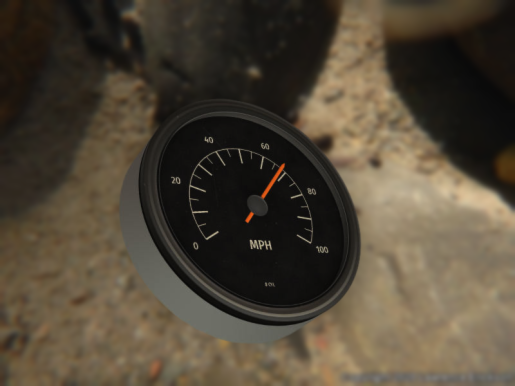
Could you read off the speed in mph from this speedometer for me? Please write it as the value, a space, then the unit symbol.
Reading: 67.5 mph
